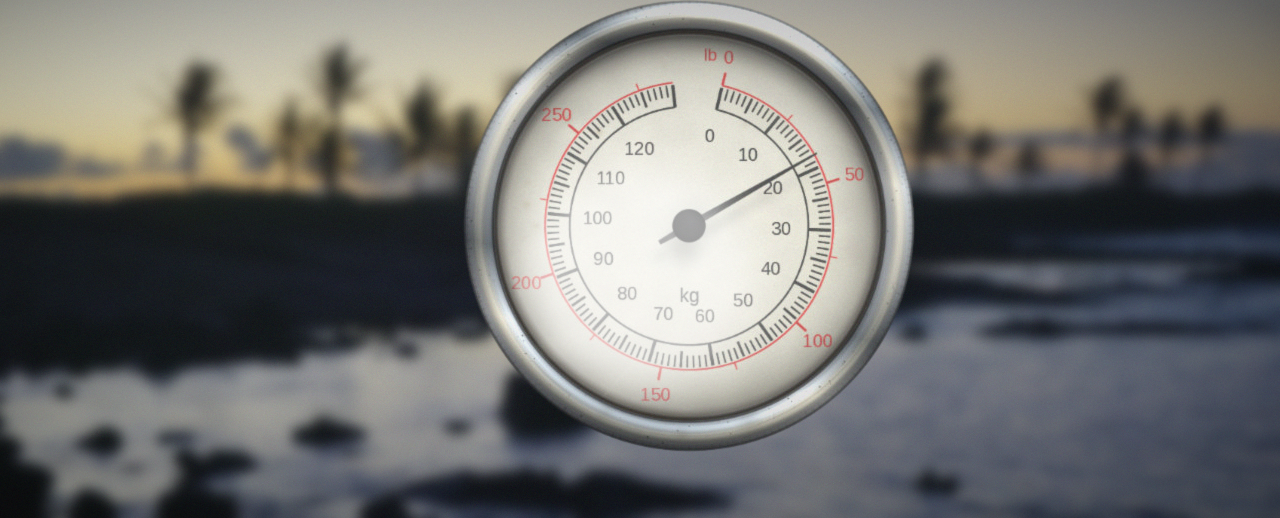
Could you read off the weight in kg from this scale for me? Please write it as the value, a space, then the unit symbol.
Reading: 18 kg
